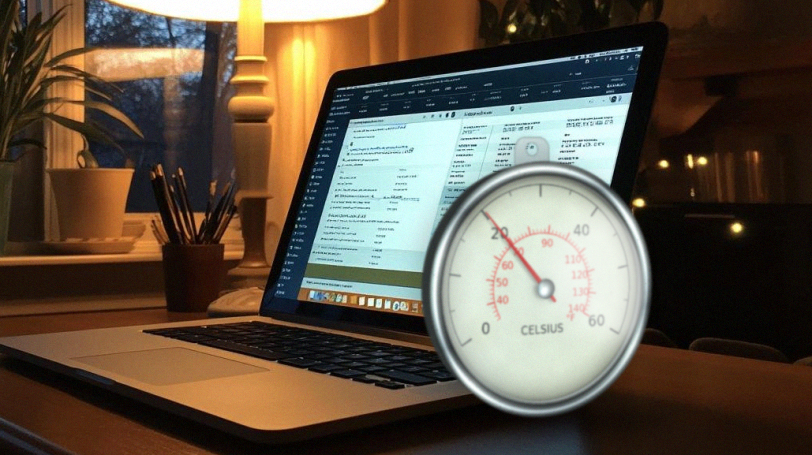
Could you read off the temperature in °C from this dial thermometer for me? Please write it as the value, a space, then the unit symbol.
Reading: 20 °C
